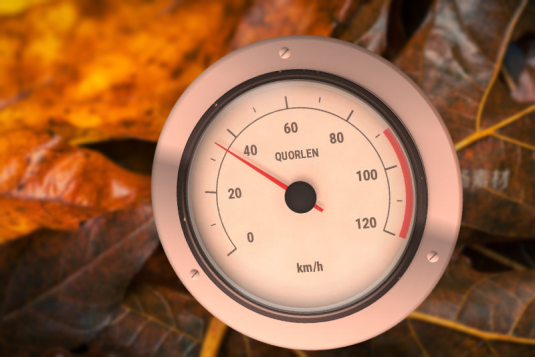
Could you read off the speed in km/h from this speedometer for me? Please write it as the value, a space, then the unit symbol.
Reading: 35 km/h
